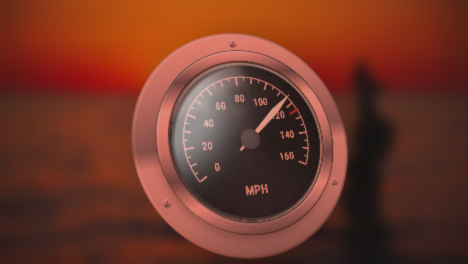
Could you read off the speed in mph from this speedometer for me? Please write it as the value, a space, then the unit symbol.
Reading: 115 mph
